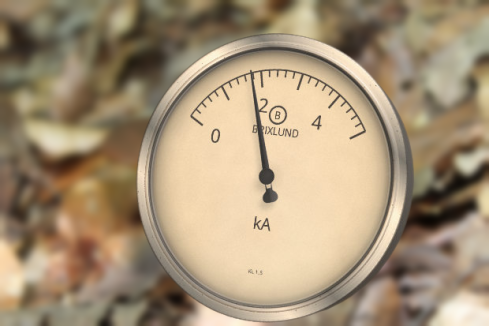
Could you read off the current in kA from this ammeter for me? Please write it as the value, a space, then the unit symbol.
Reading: 1.8 kA
